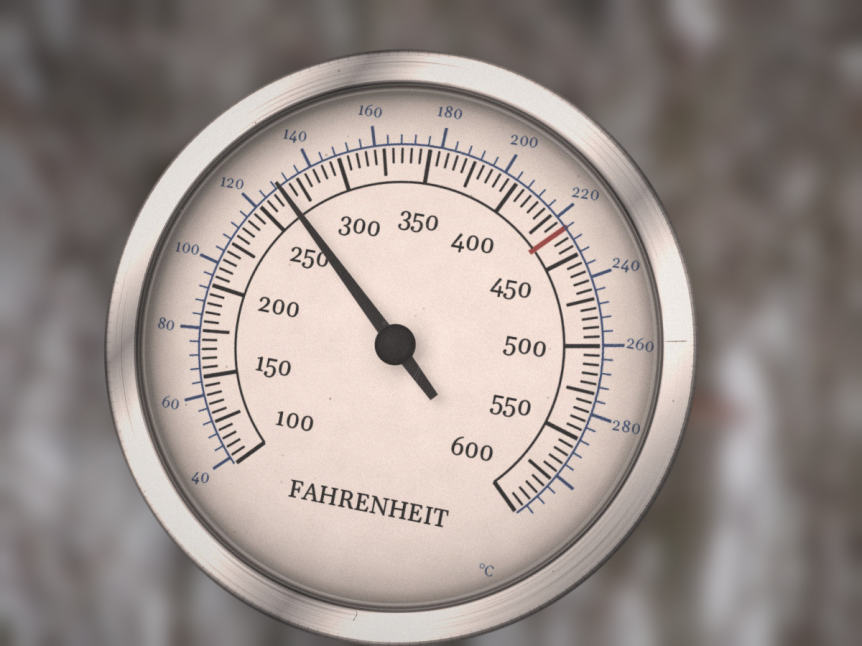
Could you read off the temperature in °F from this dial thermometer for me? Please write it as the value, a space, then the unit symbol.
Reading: 265 °F
